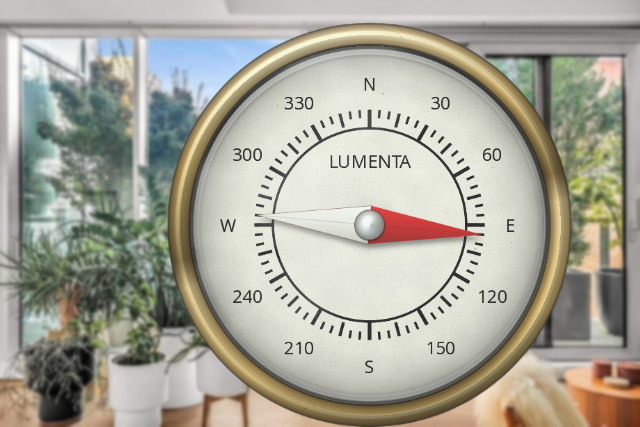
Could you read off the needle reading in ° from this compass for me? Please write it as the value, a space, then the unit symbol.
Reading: 95 °
